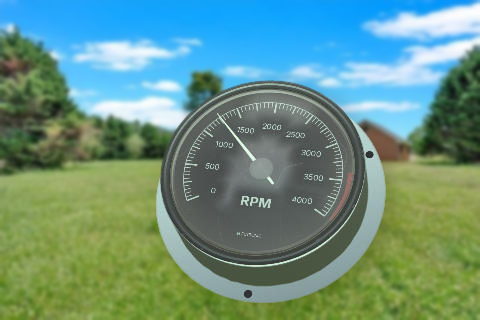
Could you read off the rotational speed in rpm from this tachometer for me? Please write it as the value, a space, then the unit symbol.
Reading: 1250 rpm
